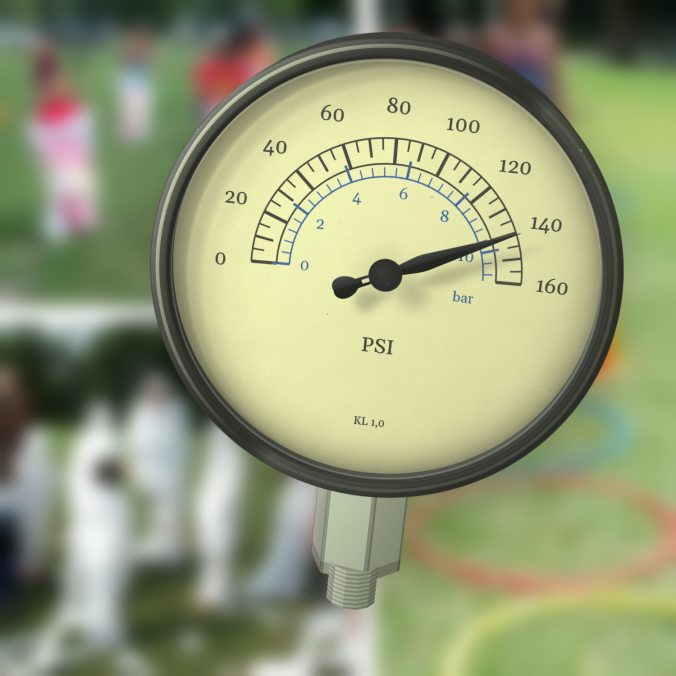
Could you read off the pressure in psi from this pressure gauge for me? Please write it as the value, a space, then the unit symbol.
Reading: 140 psi
